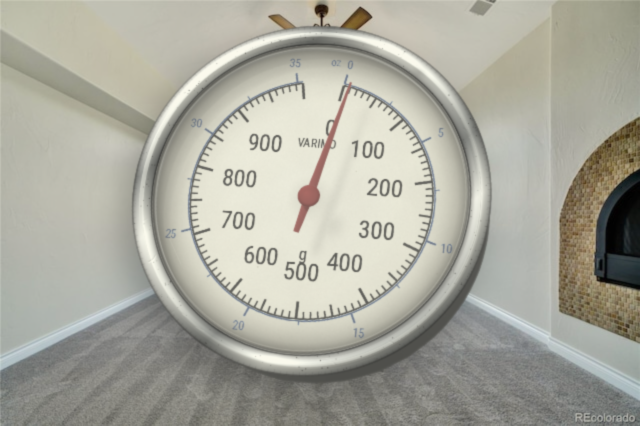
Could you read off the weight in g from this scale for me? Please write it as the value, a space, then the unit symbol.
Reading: 10 g
